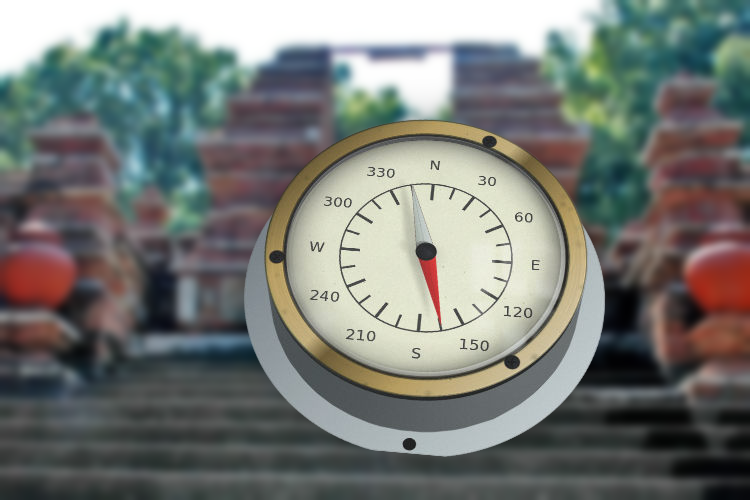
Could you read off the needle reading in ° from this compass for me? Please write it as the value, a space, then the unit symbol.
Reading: 165 °
